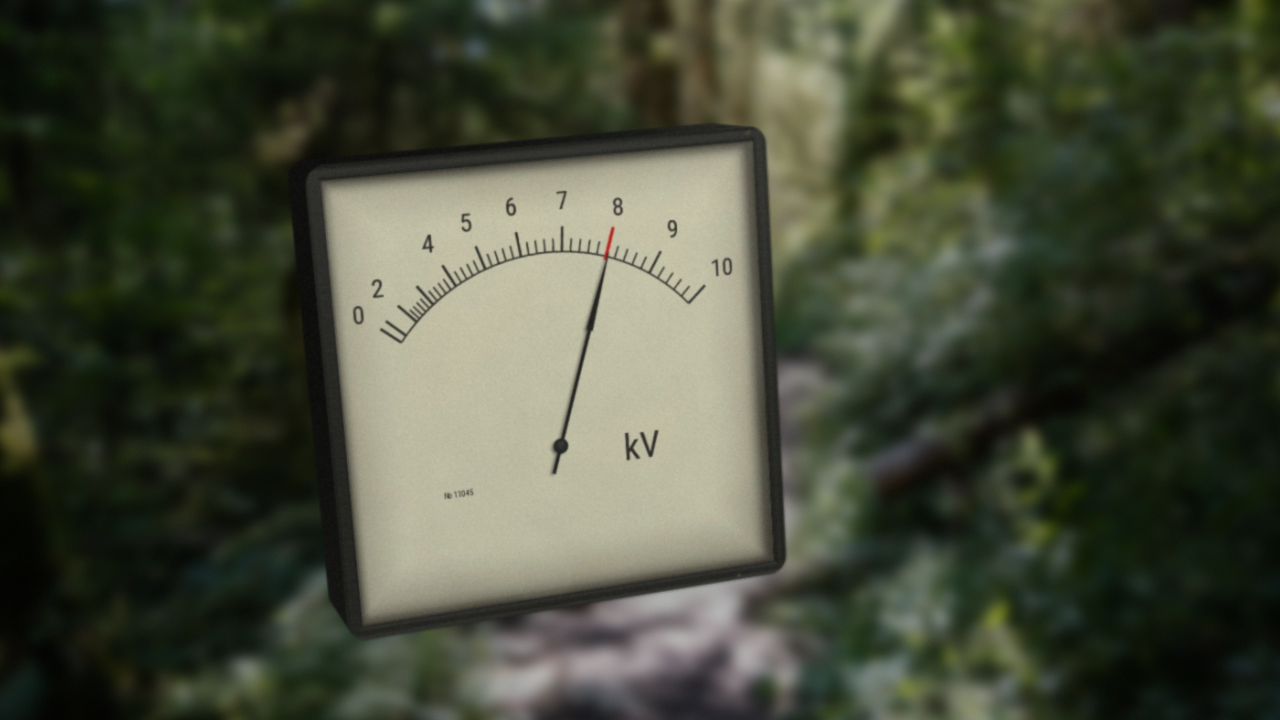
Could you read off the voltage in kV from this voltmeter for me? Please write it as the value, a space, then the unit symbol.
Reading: 8 kV
